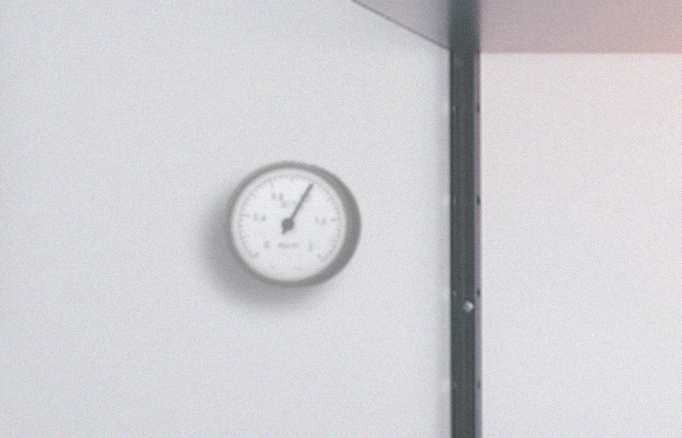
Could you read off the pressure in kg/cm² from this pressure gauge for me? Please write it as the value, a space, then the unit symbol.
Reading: 1.2 kg/cm²
